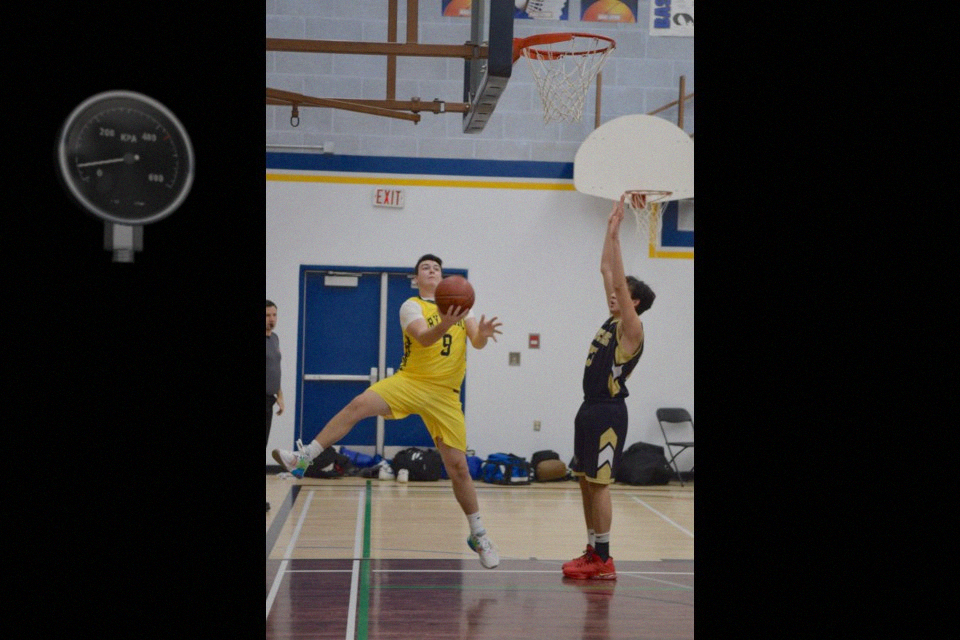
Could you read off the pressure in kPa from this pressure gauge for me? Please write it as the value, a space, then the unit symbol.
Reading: 40 kPa
